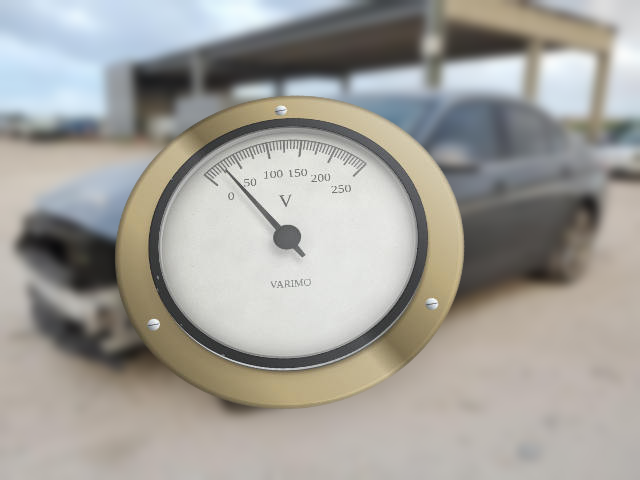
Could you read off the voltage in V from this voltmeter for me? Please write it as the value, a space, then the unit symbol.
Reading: 25 V
